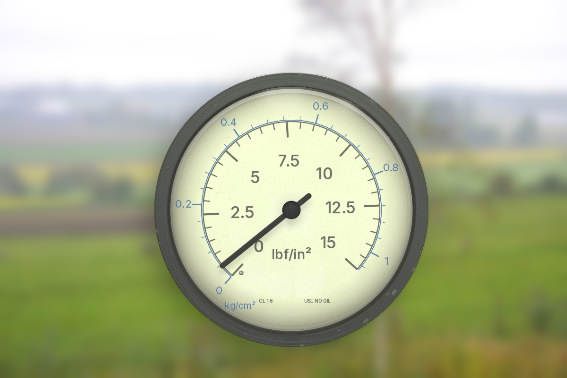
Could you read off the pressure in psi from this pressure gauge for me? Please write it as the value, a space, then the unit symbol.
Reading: 0.5 psi
